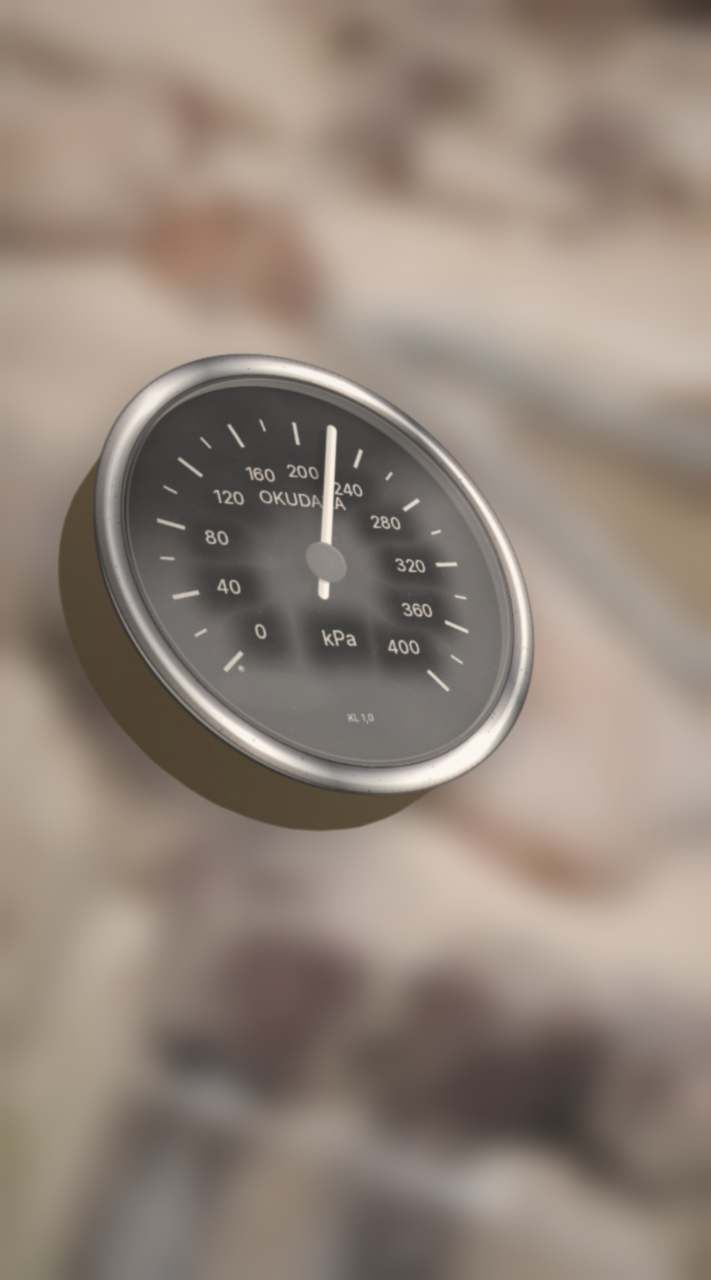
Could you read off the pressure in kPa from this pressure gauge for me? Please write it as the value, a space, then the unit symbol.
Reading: 220 kPa
